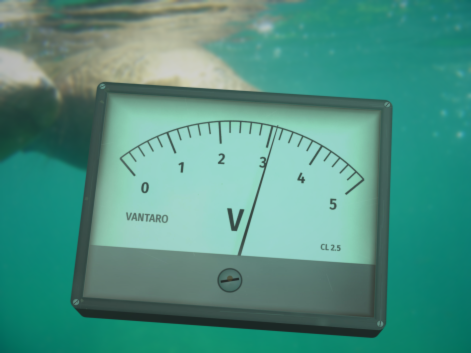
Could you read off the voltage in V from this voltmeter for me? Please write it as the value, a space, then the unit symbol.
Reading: 3.1 V
